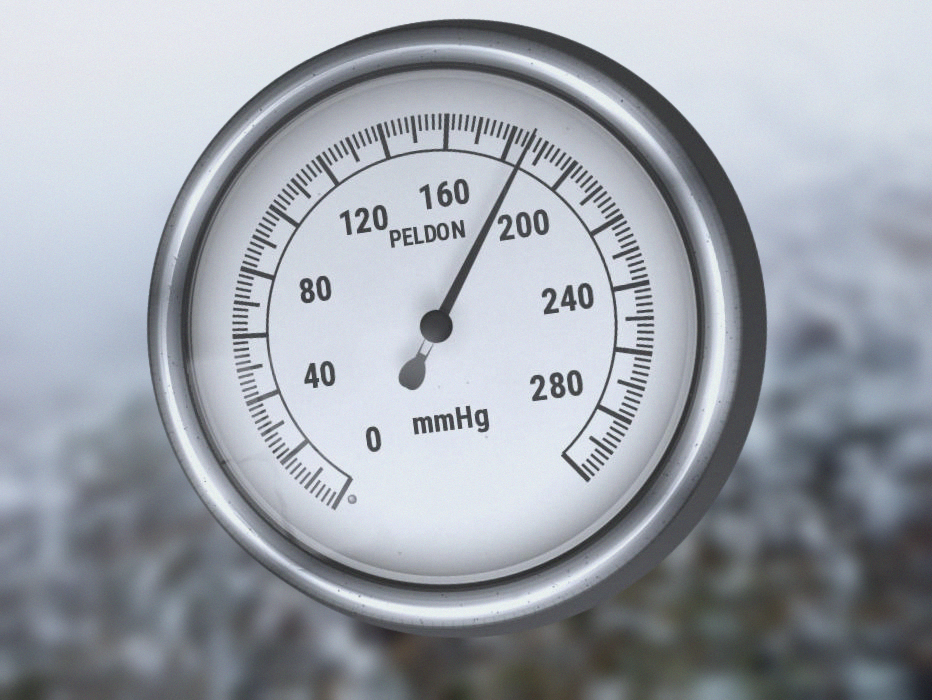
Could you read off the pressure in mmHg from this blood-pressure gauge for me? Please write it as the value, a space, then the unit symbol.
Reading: 186 mmHg
